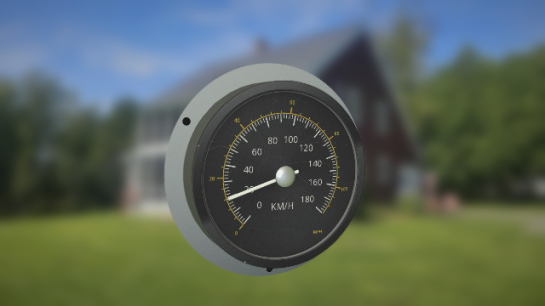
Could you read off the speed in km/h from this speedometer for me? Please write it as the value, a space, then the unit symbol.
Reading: 20 km/h
